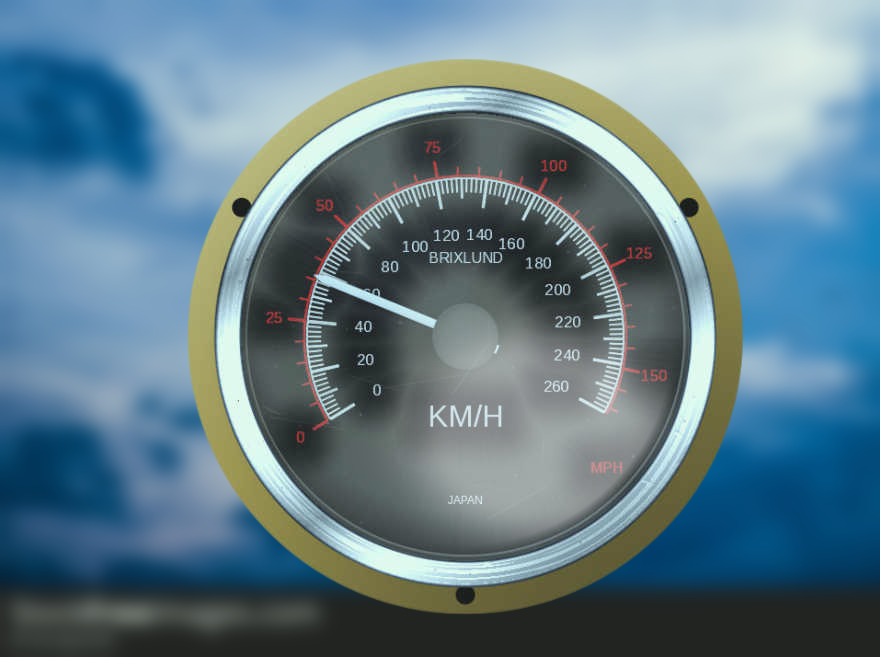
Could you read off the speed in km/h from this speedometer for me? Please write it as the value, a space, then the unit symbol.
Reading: 58 km/h
